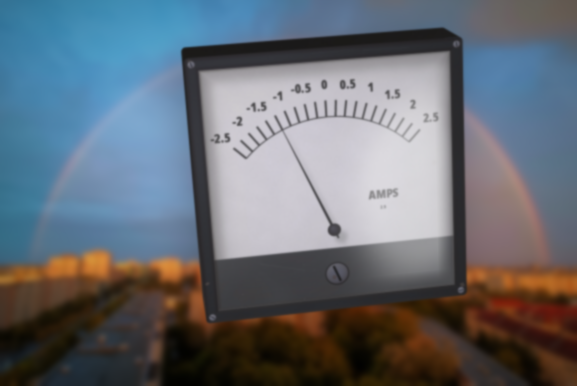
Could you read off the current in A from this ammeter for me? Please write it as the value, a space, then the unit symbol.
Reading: -1.25 A
